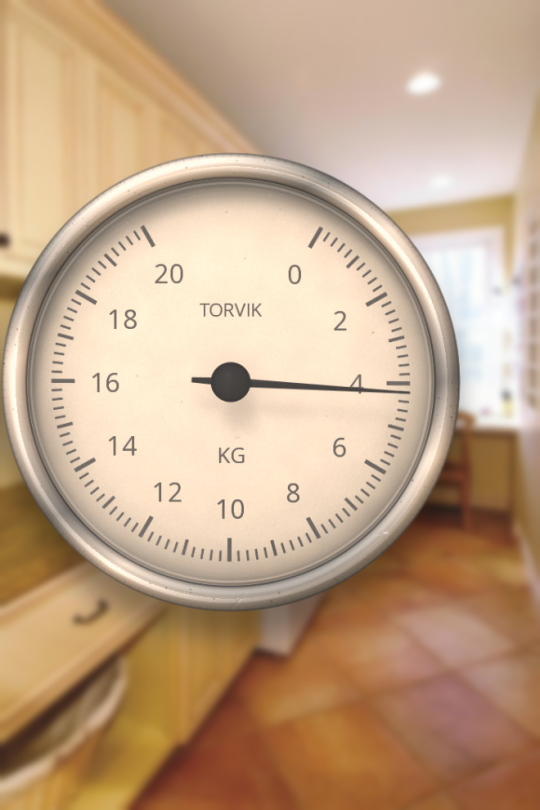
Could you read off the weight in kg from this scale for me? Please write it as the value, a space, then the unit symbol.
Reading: 4.2 kg
